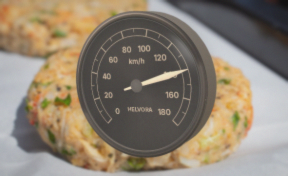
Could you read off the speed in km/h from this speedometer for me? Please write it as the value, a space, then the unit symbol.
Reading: 140 km/h
